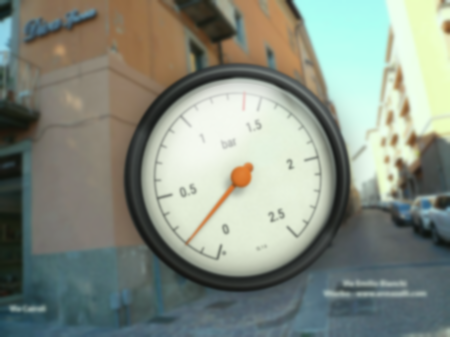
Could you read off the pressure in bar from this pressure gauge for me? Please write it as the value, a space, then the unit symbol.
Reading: 0.2 bar
